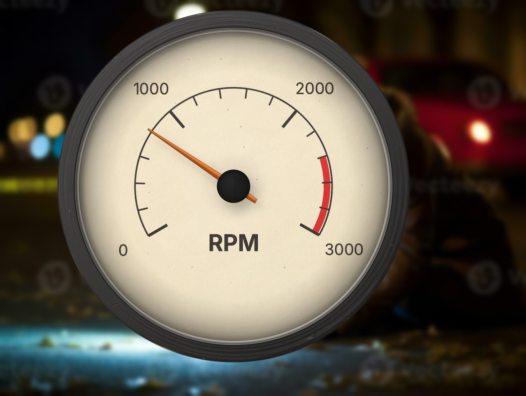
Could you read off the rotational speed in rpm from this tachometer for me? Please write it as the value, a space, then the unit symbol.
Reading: 800 rpm
